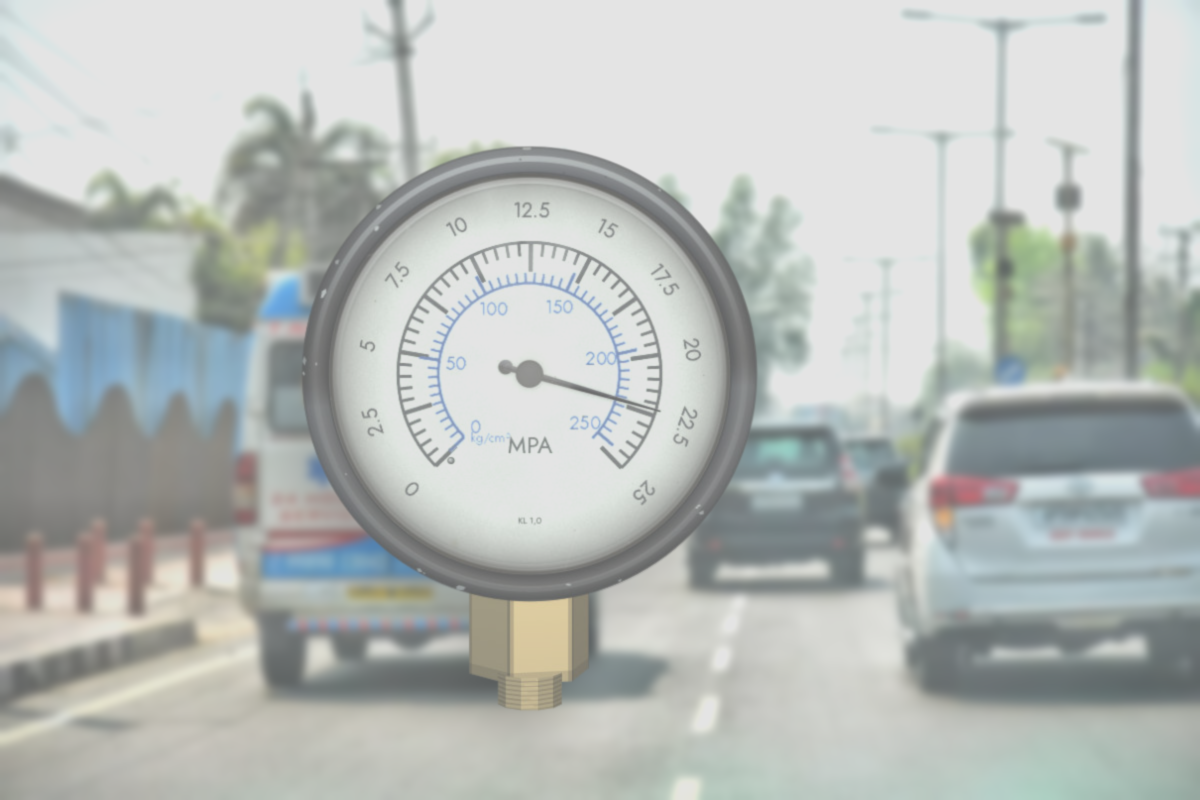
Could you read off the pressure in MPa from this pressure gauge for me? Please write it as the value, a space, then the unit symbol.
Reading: 22.25 MPa
